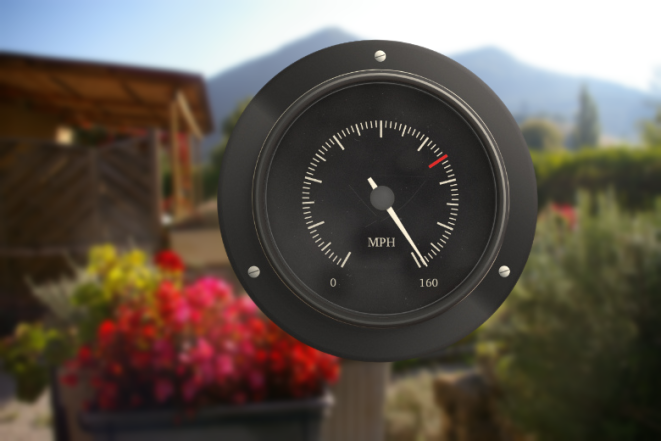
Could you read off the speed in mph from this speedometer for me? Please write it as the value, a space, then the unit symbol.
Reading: 158 mph
